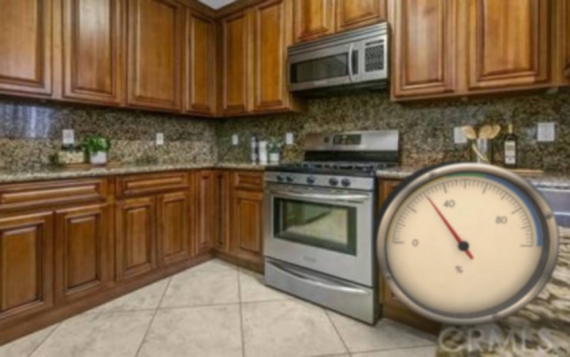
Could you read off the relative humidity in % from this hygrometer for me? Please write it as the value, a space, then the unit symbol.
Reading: 30 %
